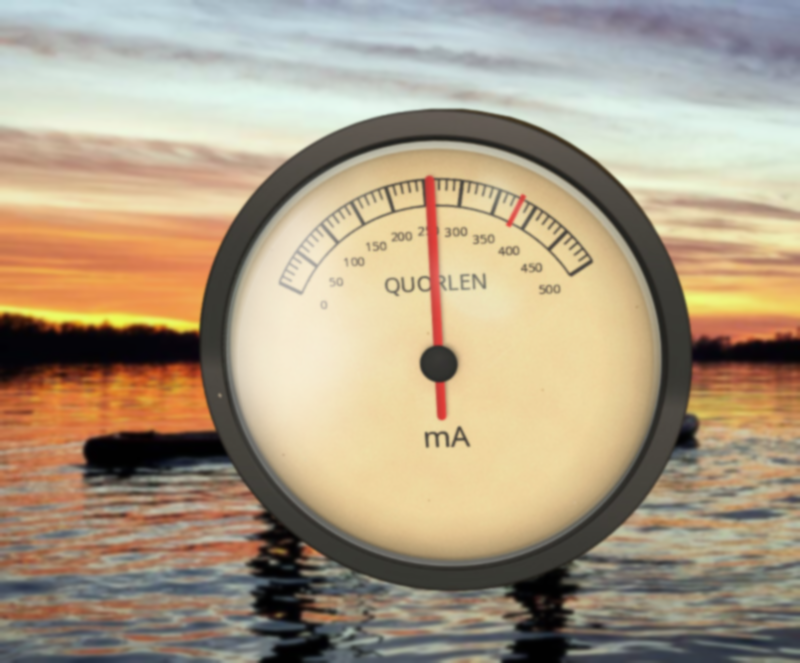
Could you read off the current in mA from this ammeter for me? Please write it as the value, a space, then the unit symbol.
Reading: 260 mA
